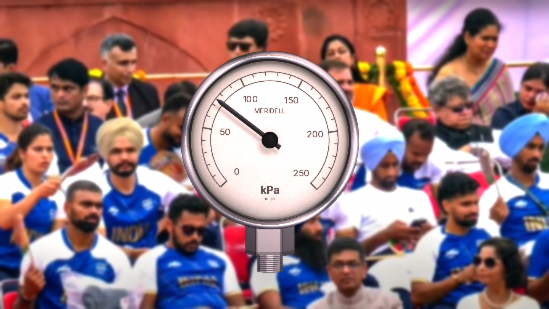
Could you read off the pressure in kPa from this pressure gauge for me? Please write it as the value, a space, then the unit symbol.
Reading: 75 kPa
